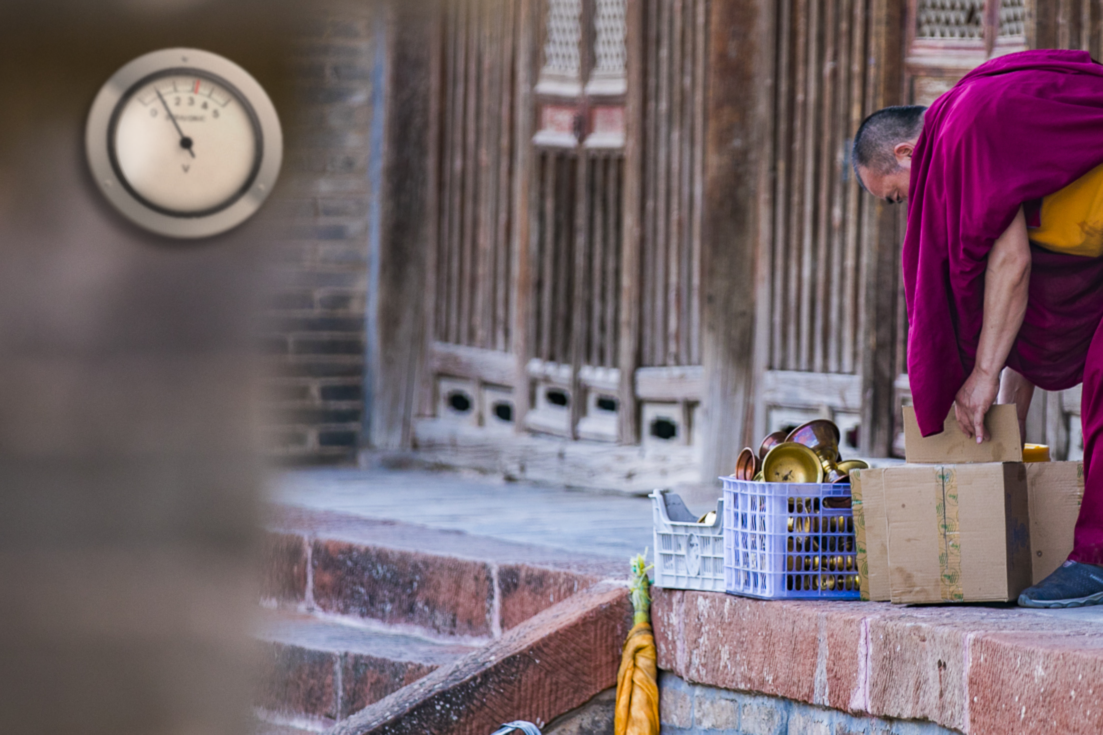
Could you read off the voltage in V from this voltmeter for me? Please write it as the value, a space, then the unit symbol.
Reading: 1 V
